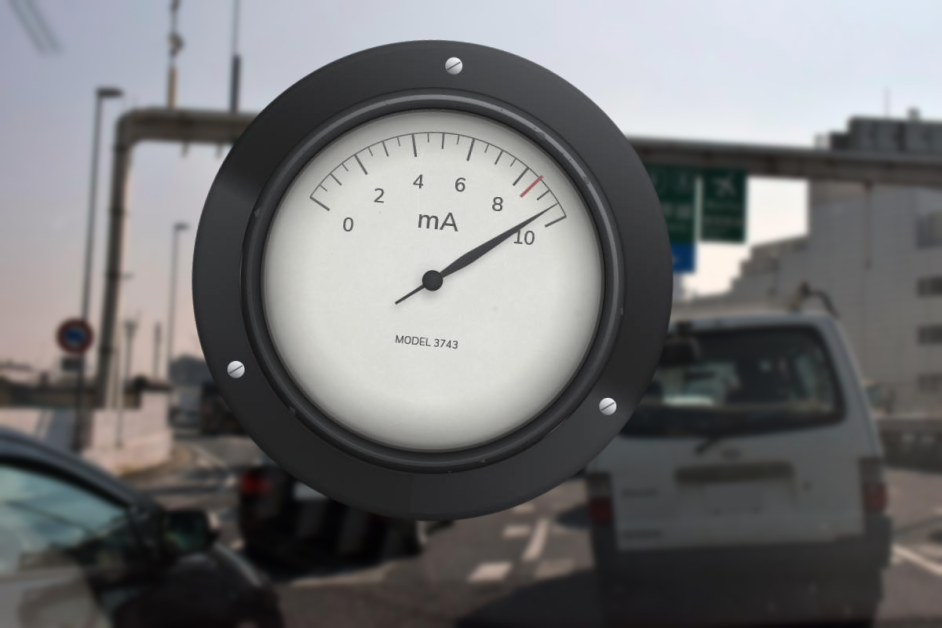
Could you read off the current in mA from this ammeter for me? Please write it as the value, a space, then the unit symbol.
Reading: 9.5 mA
